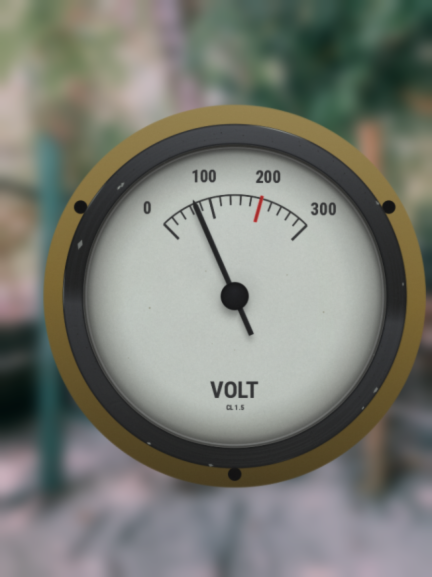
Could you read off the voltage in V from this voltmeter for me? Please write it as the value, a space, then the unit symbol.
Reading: 70 V
